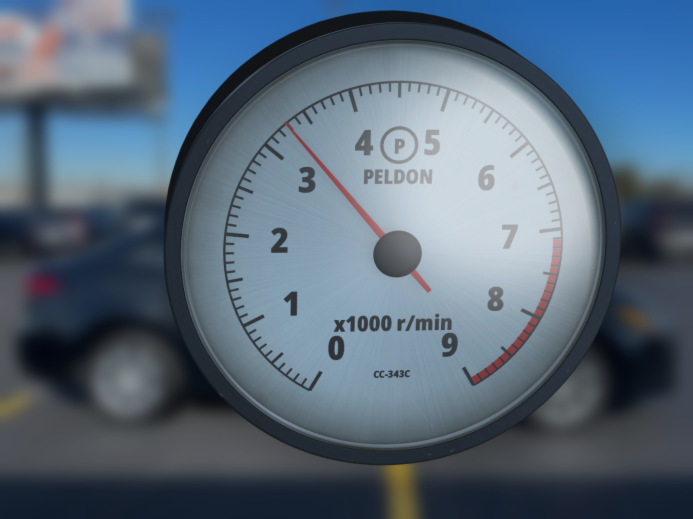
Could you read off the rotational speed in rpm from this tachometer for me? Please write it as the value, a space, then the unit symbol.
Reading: 3300 rpm
